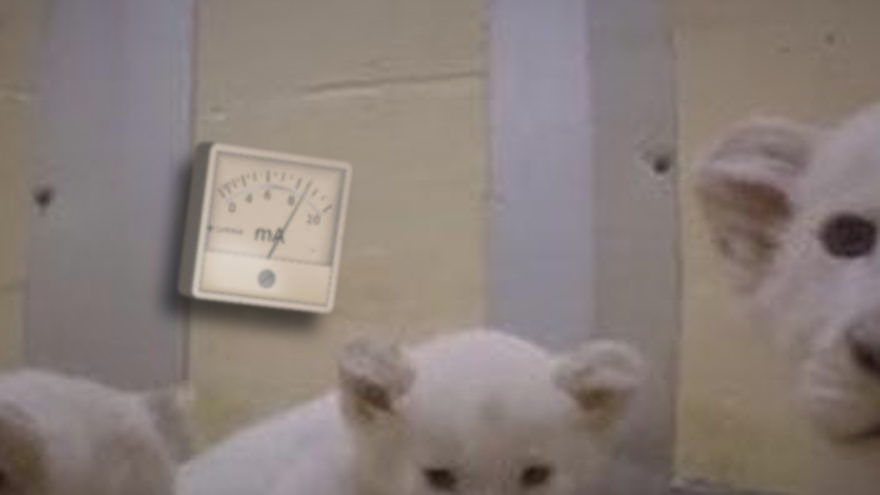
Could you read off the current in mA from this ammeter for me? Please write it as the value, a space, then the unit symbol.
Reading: 8.5 mA
